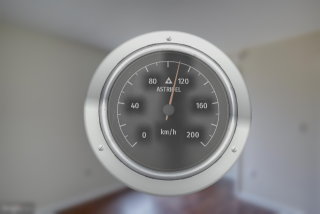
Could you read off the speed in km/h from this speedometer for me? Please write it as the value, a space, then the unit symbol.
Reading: 110 km/h
